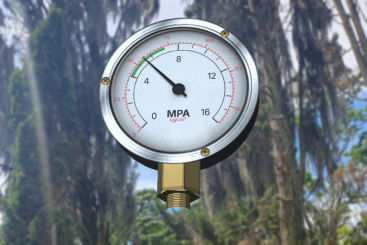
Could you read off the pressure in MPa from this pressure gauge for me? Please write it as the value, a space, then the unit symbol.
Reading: 5.5 MPa
